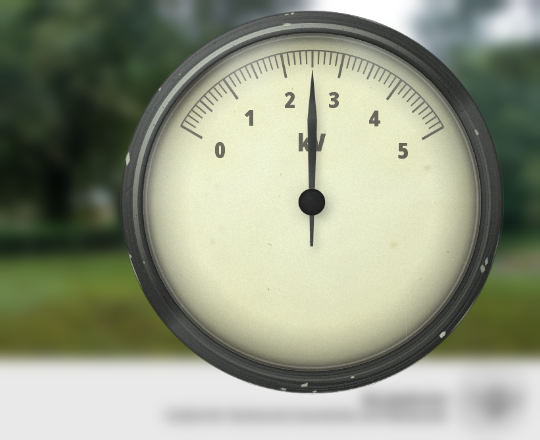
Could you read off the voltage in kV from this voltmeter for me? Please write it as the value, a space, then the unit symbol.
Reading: 2.5 kV
